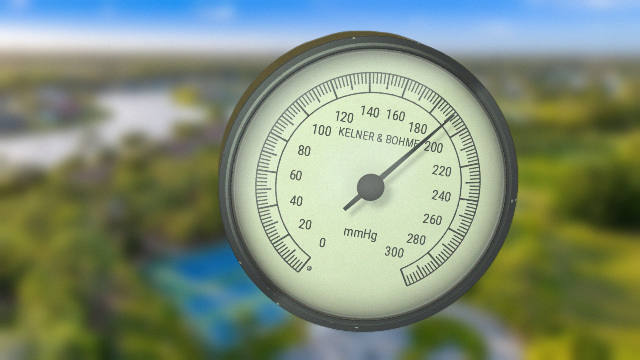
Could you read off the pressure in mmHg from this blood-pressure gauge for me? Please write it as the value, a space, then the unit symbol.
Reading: 190 mmHg
